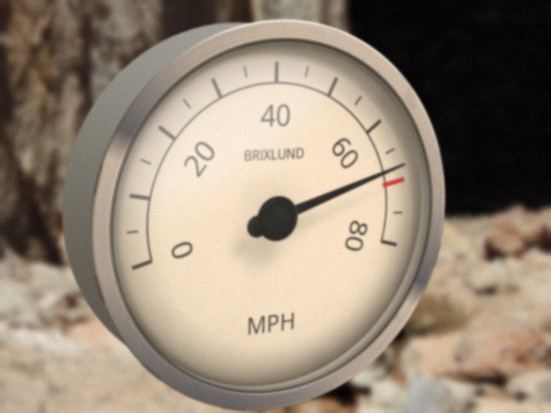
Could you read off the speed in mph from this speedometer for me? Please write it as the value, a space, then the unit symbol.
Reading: 67.5 mph
